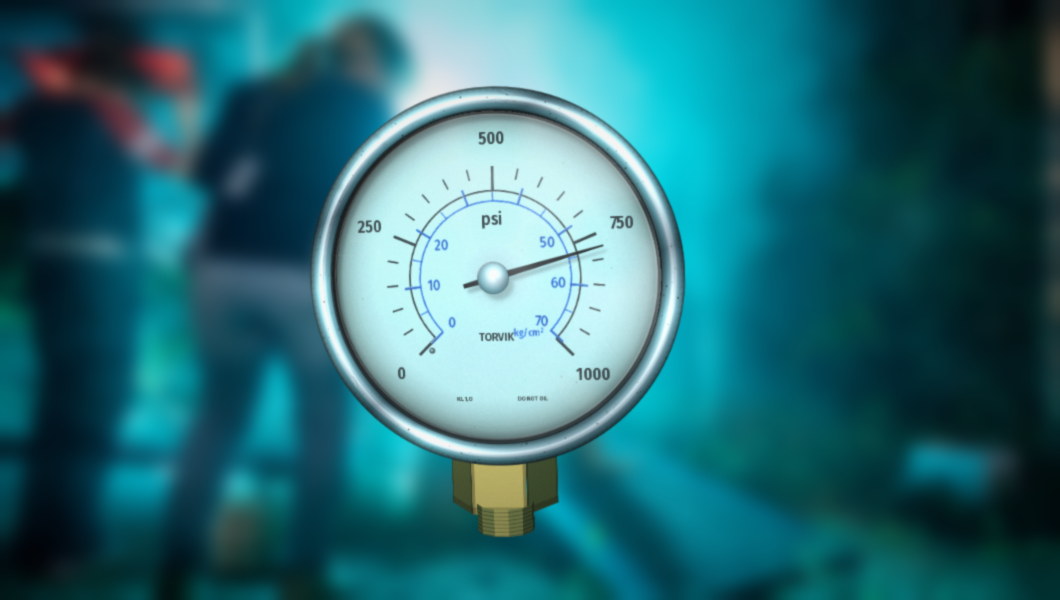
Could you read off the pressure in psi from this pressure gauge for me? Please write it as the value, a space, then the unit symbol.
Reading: 775 psi
